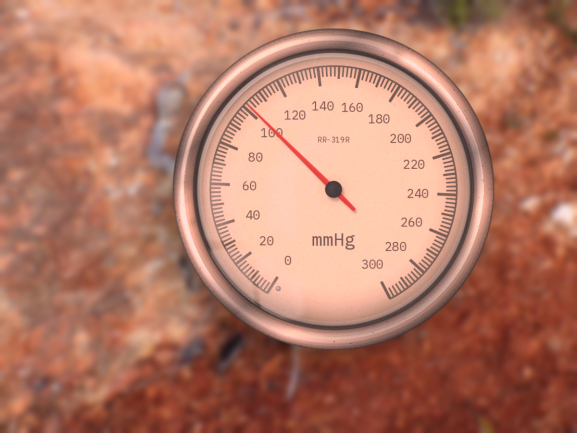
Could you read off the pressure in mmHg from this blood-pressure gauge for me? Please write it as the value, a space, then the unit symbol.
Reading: 102 mmHg
